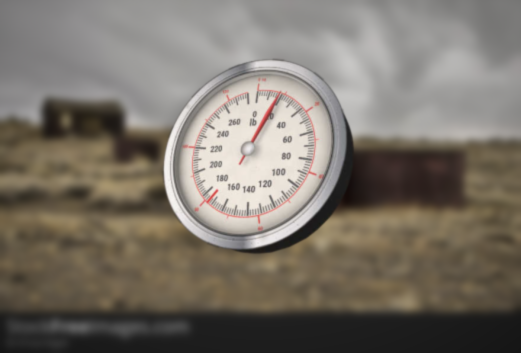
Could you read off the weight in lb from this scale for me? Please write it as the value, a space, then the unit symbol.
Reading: 20 lb
